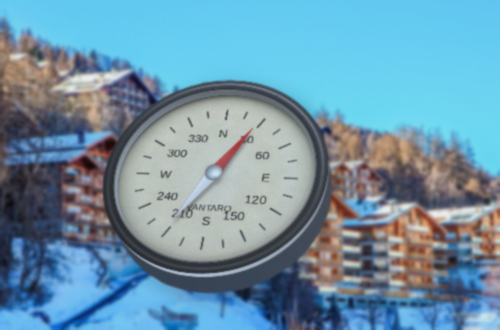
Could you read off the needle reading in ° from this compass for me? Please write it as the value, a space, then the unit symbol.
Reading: 30 °
